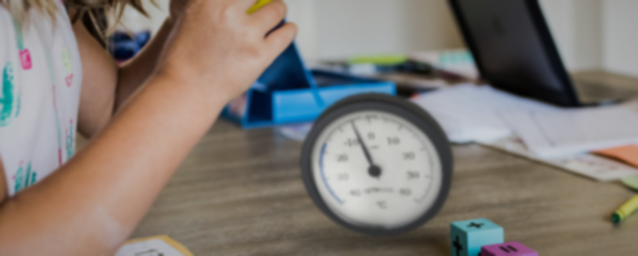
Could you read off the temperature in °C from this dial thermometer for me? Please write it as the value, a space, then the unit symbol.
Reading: -5 °C
